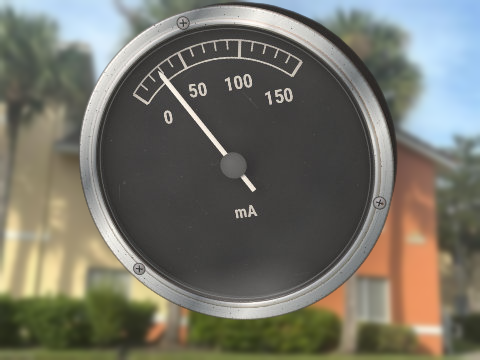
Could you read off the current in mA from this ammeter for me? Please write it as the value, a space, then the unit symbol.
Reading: 30 mA
